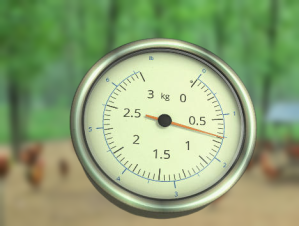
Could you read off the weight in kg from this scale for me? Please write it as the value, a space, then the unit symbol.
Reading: 0.7 kg
